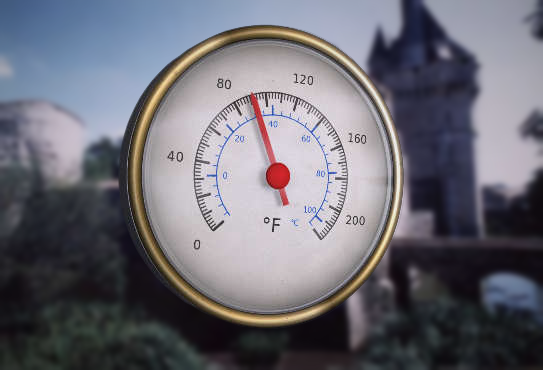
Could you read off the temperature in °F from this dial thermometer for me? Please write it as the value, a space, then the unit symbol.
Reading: 90 °F
